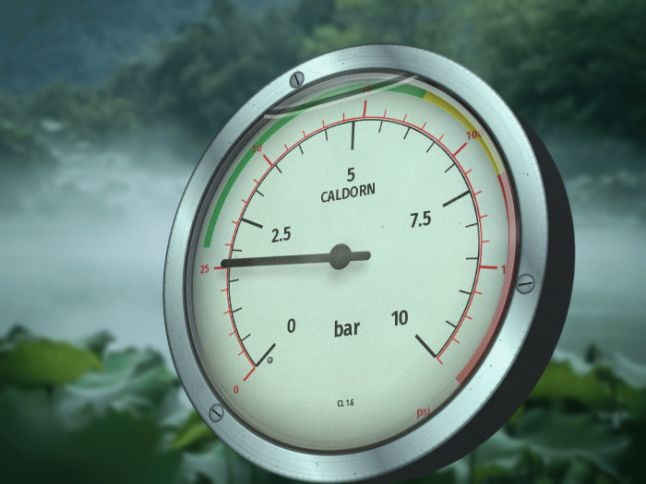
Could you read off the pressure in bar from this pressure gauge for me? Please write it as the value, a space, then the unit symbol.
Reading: 1.75 bar
